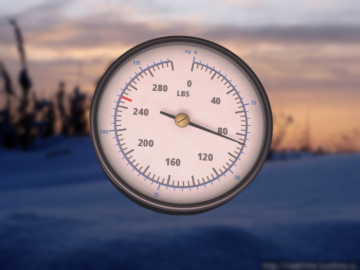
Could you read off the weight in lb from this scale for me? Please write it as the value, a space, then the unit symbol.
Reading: 88 lb
